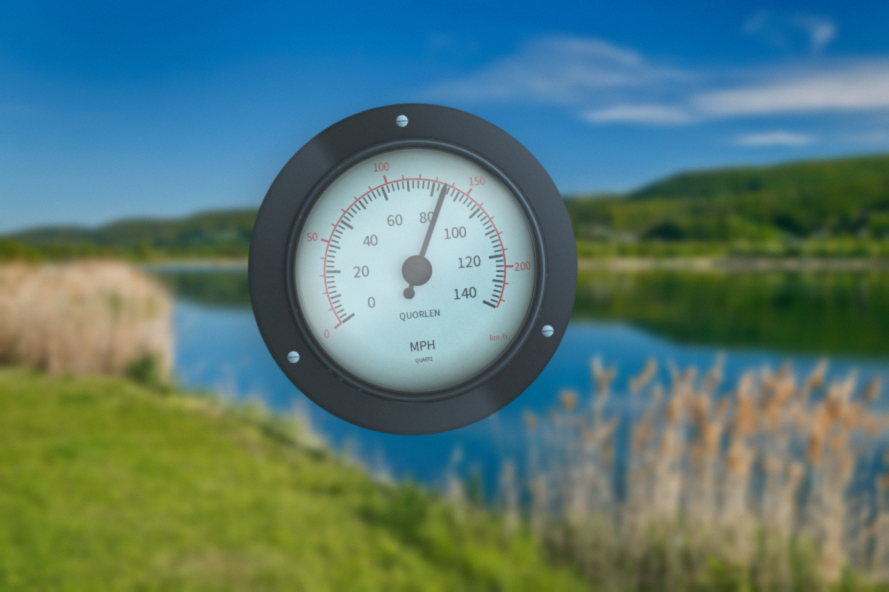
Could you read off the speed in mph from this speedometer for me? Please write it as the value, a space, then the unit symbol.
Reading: 84 mph
